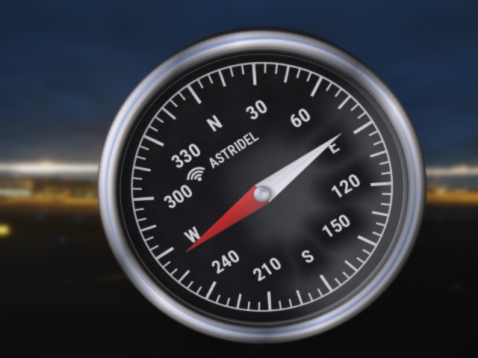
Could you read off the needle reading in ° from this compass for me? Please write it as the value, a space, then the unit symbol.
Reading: 265 °
